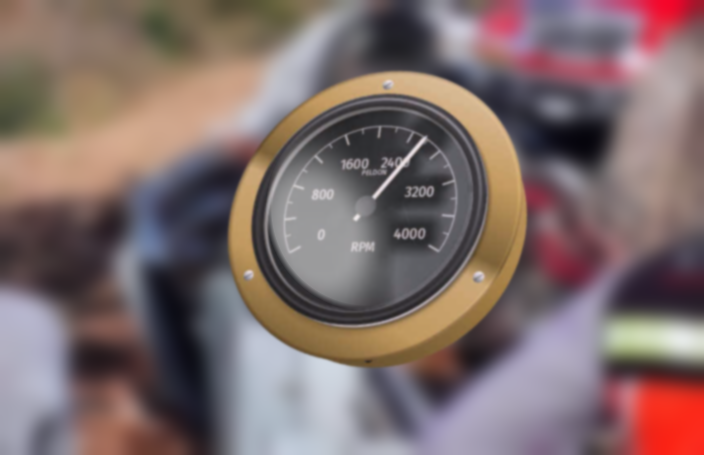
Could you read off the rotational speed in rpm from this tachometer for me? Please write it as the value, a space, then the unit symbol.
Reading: 2600 rpm
